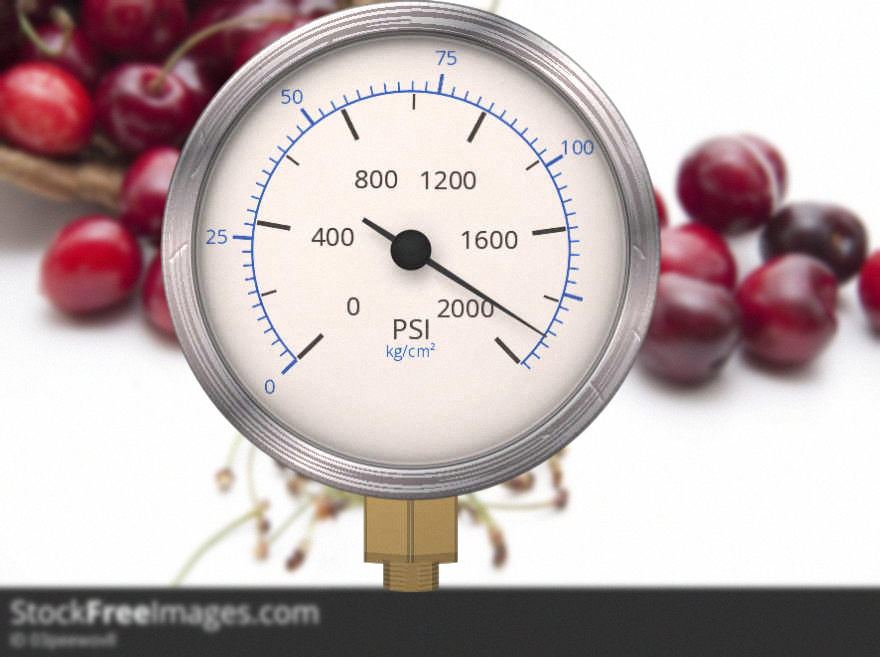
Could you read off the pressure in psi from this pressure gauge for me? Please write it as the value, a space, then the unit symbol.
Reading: 1900 psi
